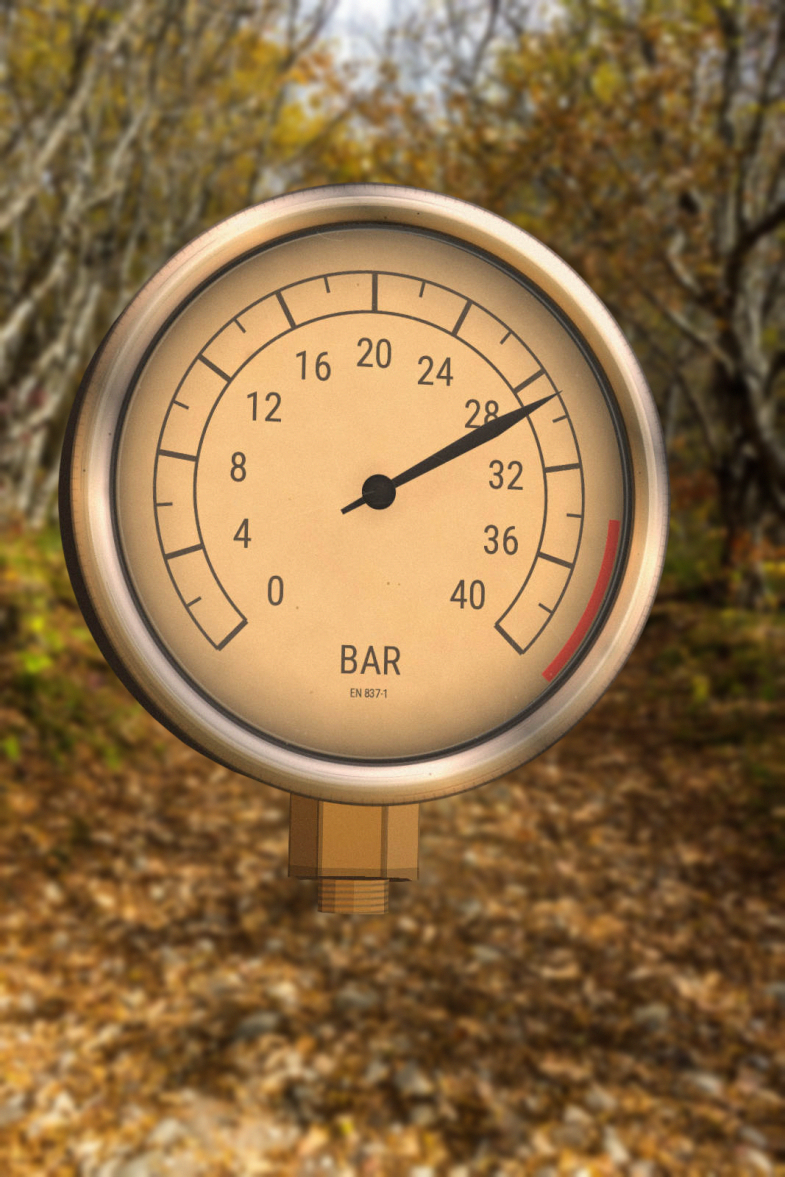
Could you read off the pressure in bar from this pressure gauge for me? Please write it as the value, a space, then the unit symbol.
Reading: 29 bar
